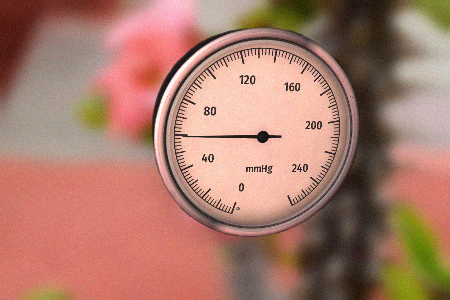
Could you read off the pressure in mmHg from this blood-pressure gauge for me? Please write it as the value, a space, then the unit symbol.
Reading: 60 mmHg
